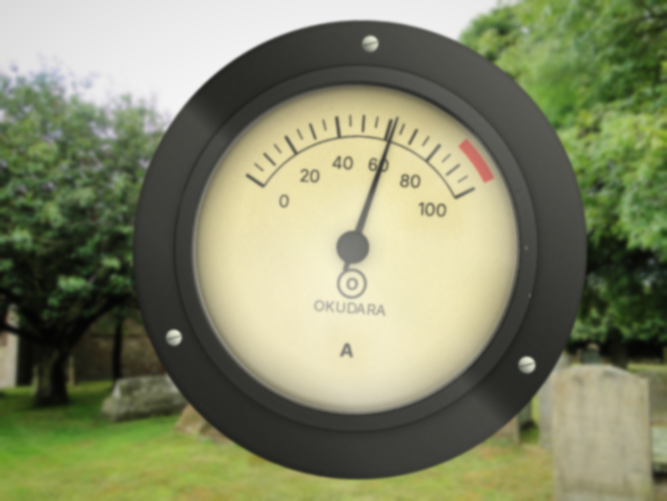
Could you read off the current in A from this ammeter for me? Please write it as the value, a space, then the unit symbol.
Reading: 62.5 A
